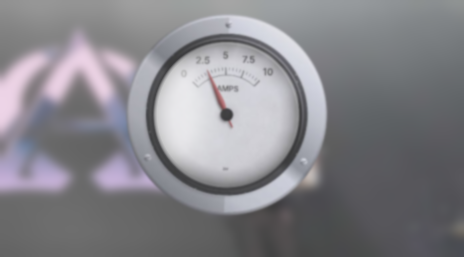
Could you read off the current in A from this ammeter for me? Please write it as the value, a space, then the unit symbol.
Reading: 2.5 A
